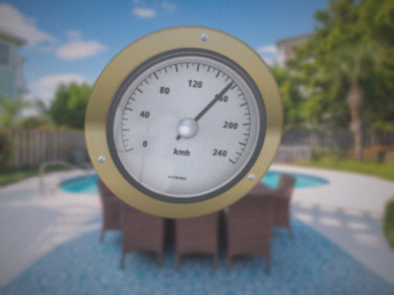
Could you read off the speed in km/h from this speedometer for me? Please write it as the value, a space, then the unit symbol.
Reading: 155 km/h
